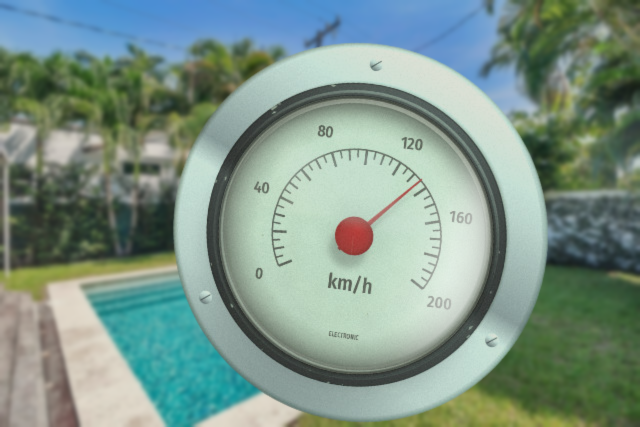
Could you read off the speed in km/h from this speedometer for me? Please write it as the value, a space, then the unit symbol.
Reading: 135 km/h
